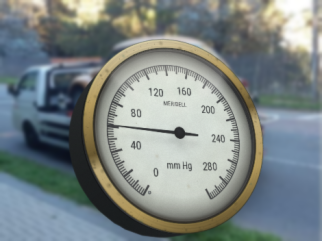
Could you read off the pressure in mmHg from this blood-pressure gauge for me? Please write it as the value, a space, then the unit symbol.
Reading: 60 mmHg
